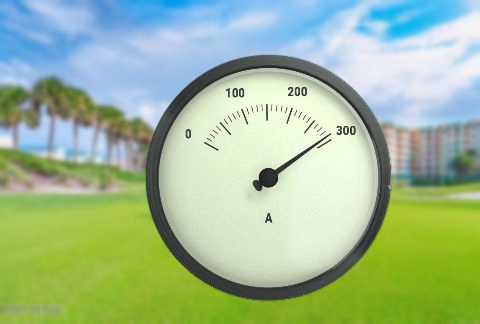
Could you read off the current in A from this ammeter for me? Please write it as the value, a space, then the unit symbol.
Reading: 290 A
